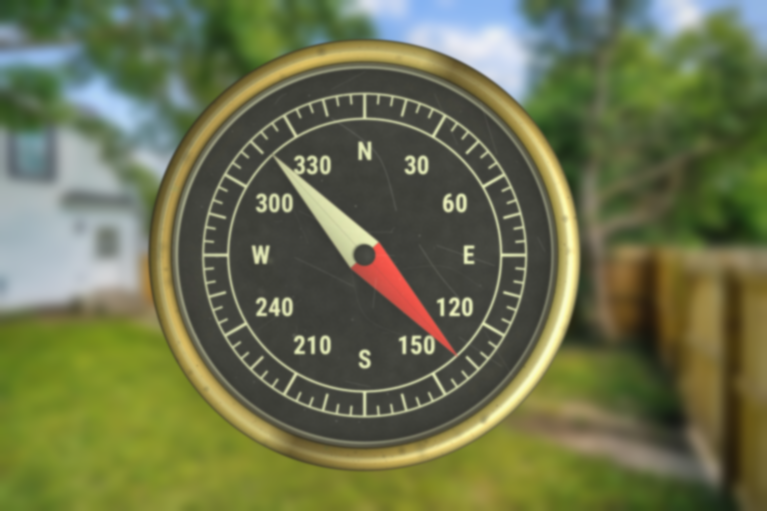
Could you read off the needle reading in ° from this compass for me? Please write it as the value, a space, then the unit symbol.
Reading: 137.5 °
